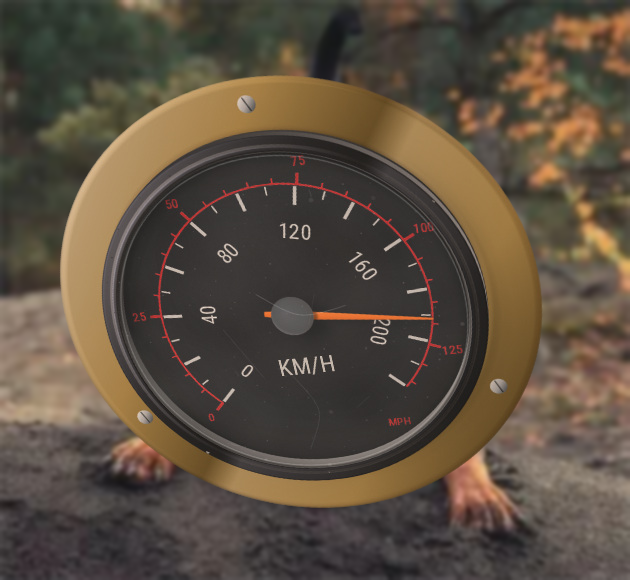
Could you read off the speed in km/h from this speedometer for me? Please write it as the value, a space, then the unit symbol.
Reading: 190 km/h
